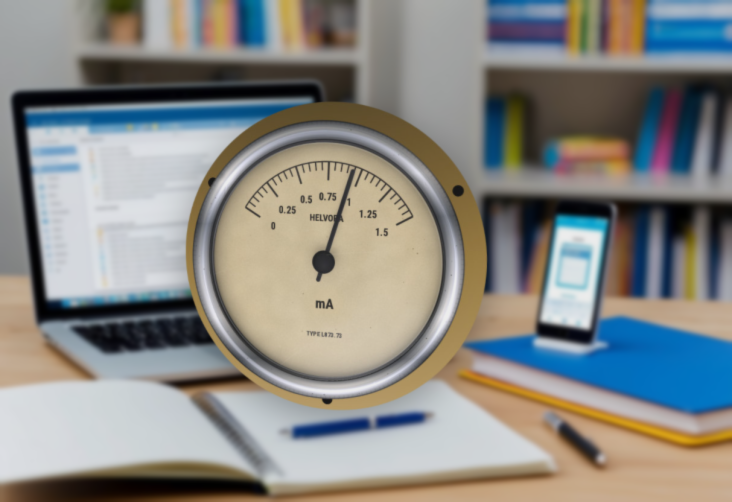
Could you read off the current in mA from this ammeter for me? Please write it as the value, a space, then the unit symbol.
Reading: 0.95 mA
